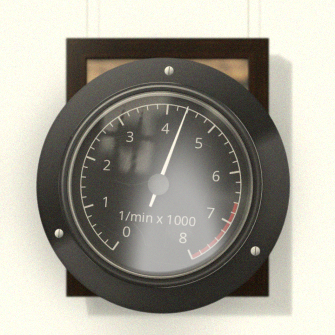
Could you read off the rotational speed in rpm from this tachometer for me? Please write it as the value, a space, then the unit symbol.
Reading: 4400 rpm
